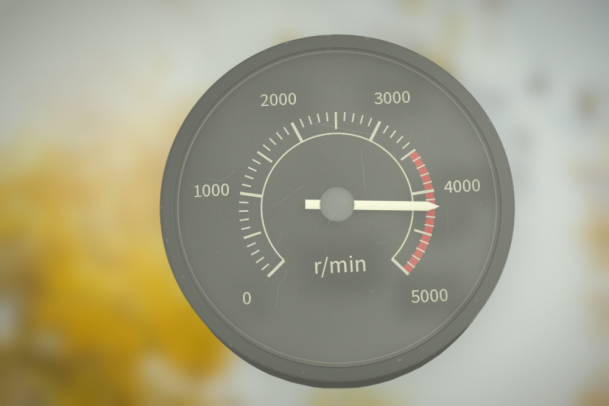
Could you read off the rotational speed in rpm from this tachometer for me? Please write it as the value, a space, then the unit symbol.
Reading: 4200 rpm
